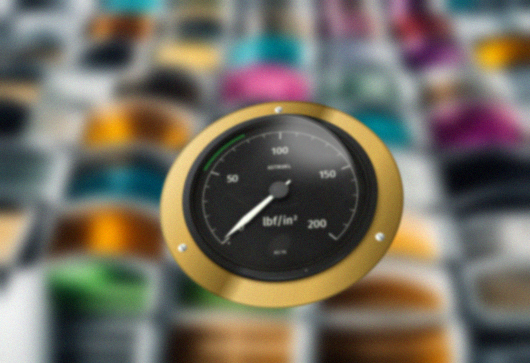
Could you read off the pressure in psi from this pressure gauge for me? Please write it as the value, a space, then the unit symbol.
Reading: 0 psi
